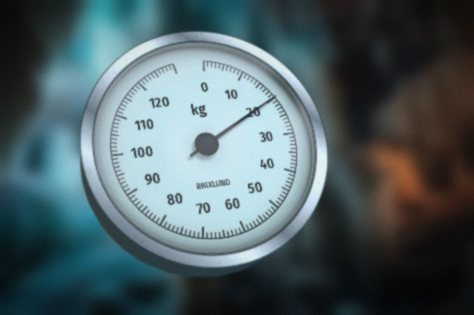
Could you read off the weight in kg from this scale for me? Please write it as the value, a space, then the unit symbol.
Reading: 20 kg
